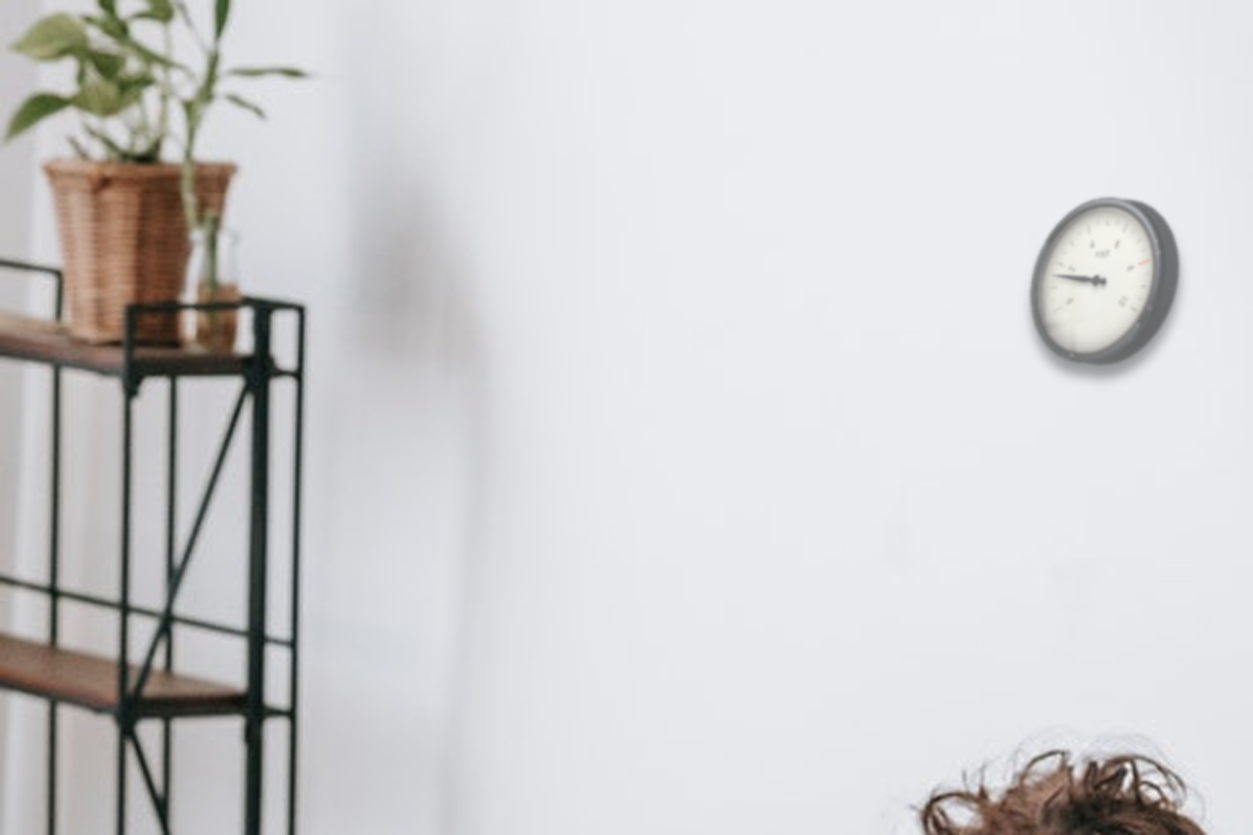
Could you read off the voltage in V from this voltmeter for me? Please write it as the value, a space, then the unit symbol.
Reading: 1.5 V
